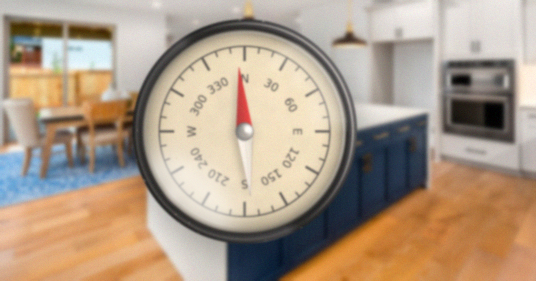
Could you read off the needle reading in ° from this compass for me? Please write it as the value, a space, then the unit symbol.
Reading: 355 °
